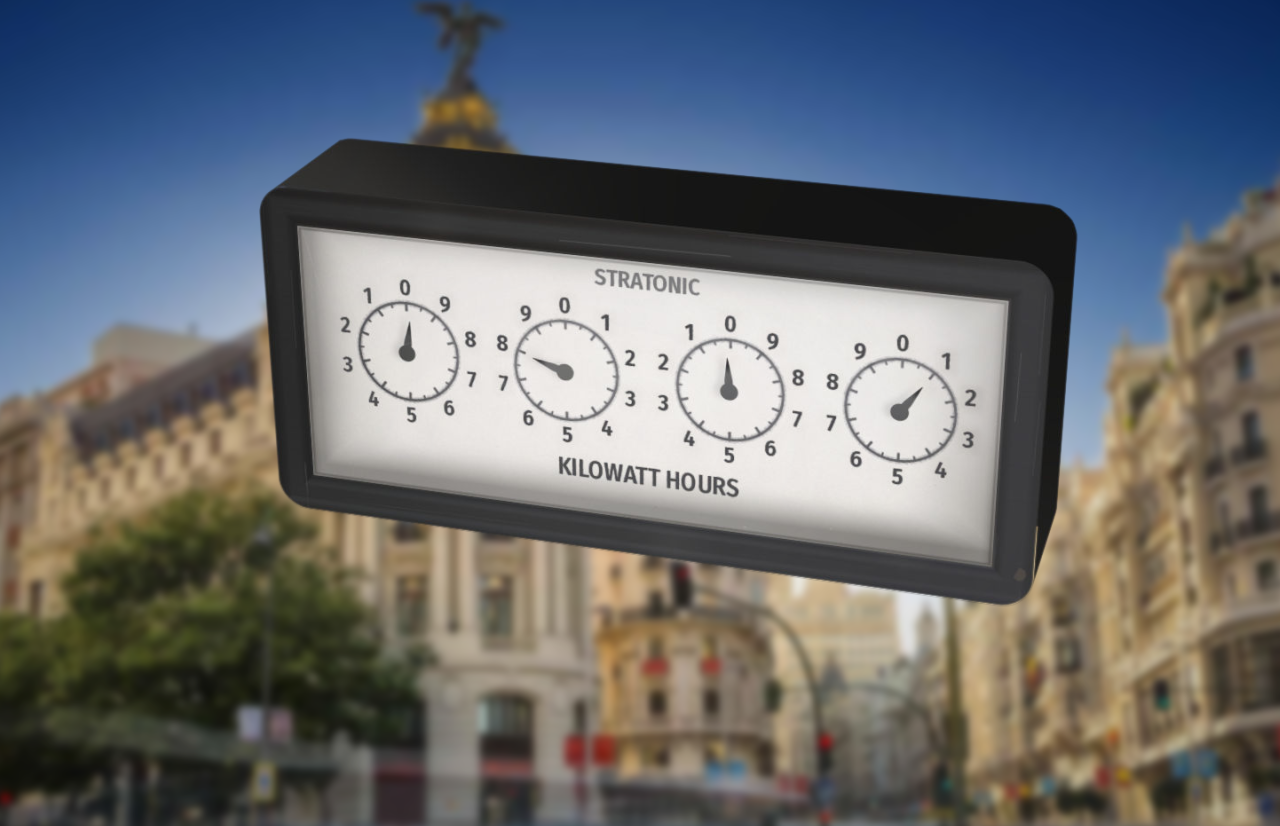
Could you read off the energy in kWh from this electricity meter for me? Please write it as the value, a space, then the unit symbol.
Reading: 9801 kWh
